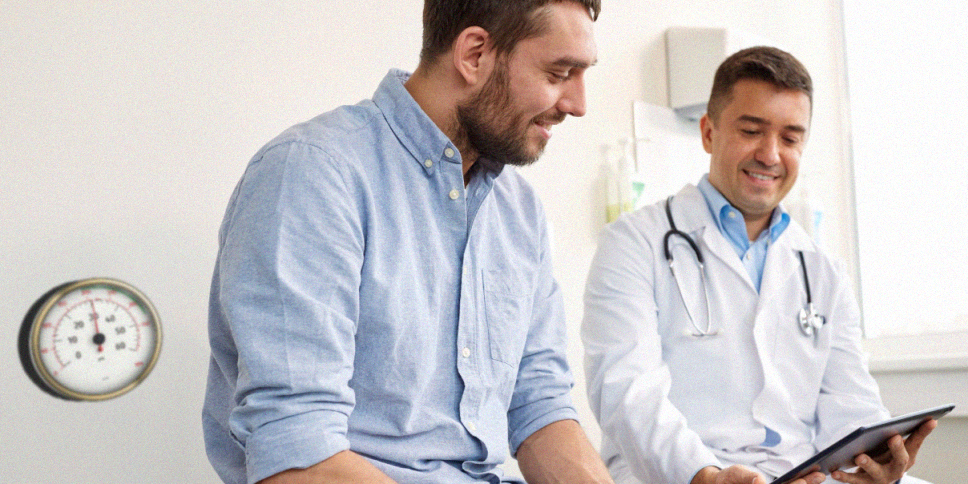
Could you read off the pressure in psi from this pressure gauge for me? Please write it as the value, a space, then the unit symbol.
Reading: 30 psi
